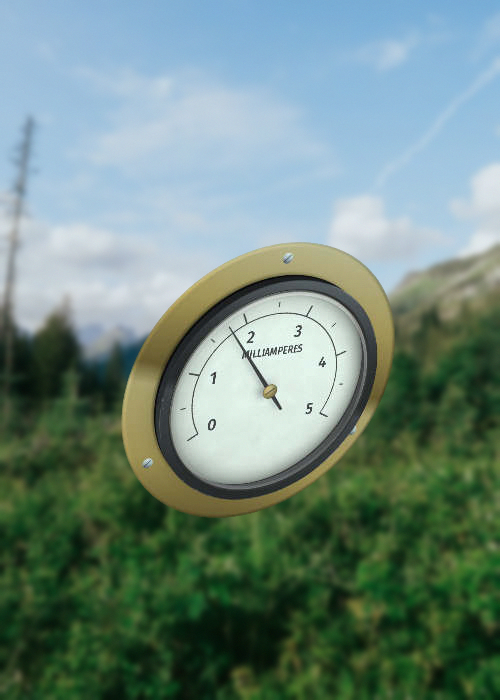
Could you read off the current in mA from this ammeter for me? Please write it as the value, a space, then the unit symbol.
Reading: 1.75 mA
